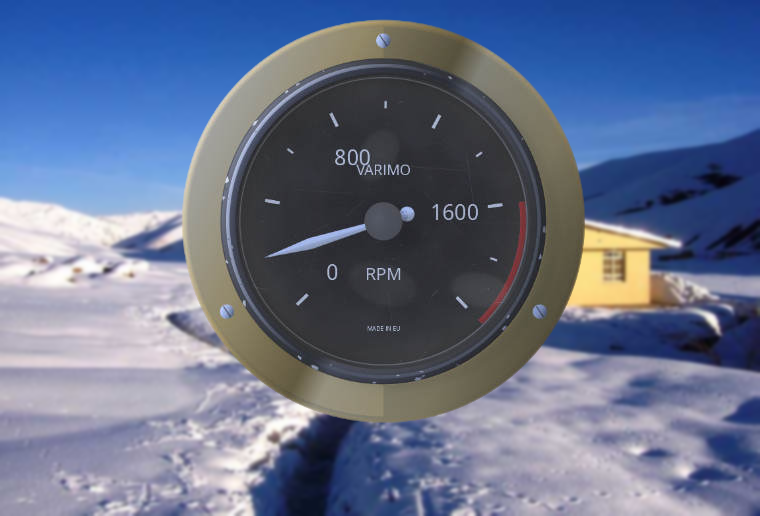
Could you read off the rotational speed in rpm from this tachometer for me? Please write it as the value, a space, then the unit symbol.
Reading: 200 rpm
